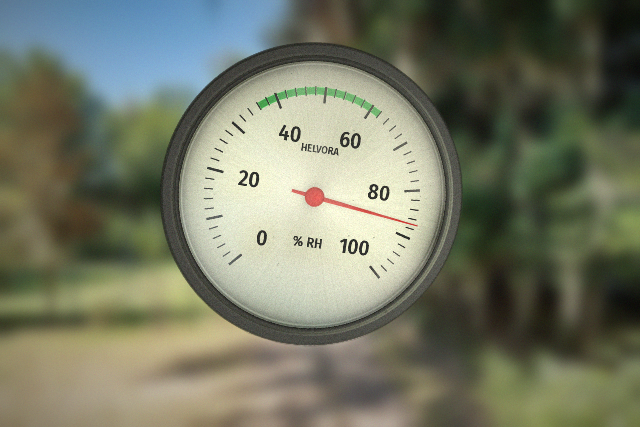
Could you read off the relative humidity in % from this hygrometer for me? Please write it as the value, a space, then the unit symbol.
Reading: 87 %
